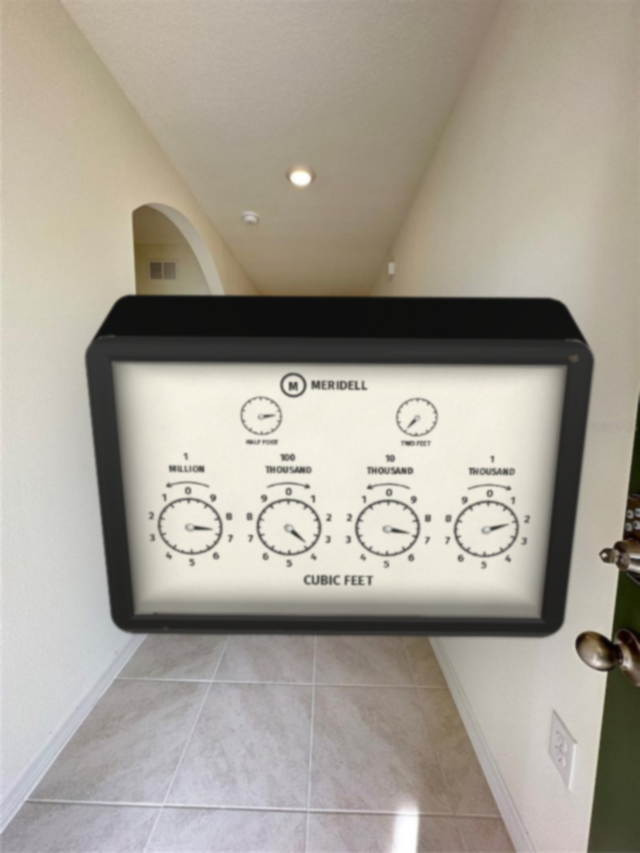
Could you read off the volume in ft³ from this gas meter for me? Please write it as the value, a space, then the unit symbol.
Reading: 737200 ft³
